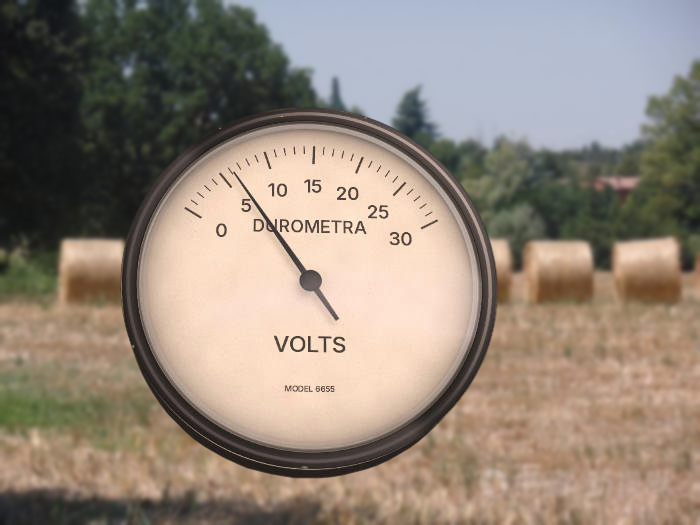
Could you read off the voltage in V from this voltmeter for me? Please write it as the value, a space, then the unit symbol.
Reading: 6 V
